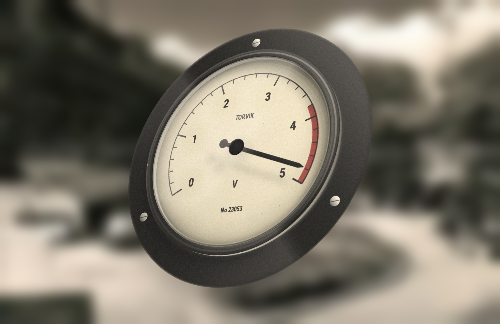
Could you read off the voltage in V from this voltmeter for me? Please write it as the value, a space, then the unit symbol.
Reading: 4.8 V
